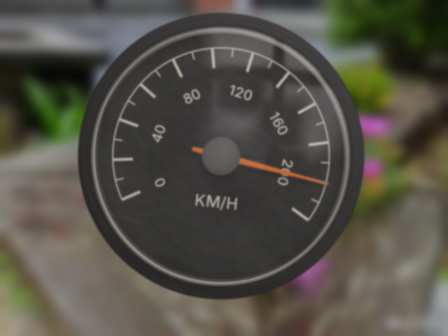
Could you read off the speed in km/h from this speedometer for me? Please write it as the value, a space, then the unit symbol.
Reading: 200 km/h
